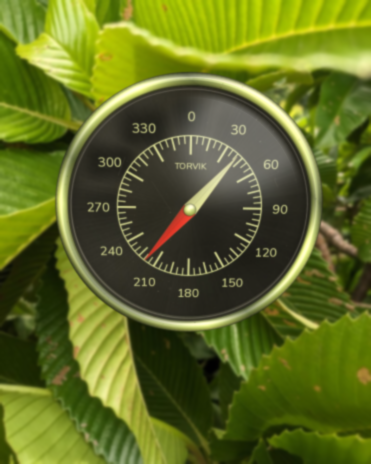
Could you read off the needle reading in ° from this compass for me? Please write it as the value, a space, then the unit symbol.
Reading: 220 °
